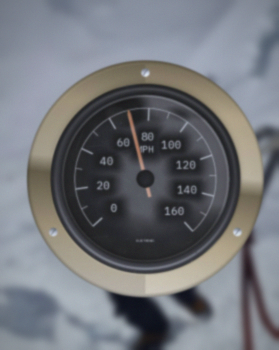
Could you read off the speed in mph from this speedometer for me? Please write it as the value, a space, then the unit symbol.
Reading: 70 mph
